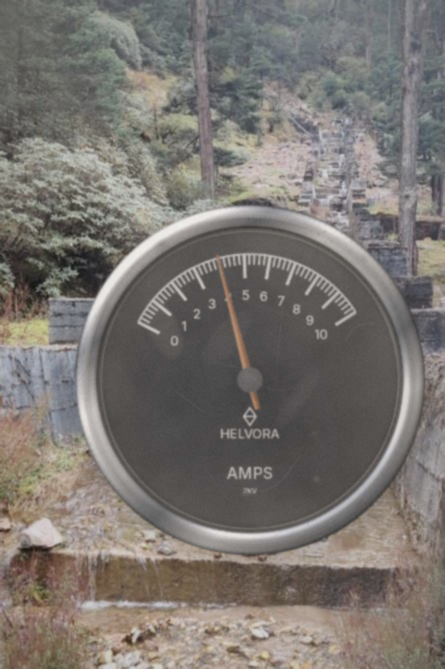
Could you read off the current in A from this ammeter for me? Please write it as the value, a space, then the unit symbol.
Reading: 4 A
